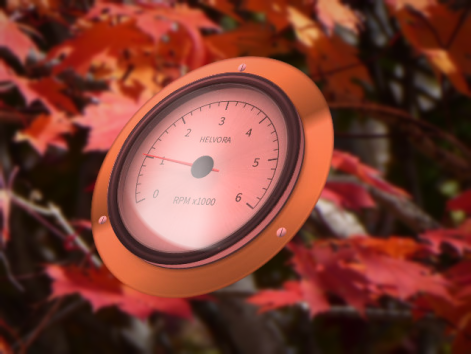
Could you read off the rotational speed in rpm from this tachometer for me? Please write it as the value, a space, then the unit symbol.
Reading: 1000 rpm
